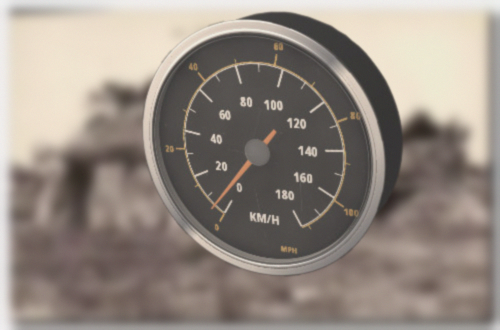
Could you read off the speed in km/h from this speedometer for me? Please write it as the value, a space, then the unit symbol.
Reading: 5 km/h
